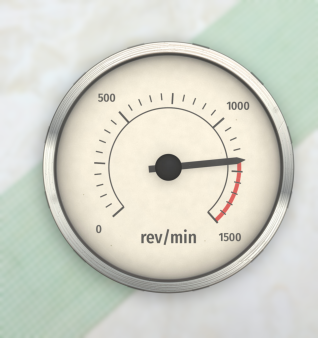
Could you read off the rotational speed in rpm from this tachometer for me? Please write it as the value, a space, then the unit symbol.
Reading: 1200 rpm
